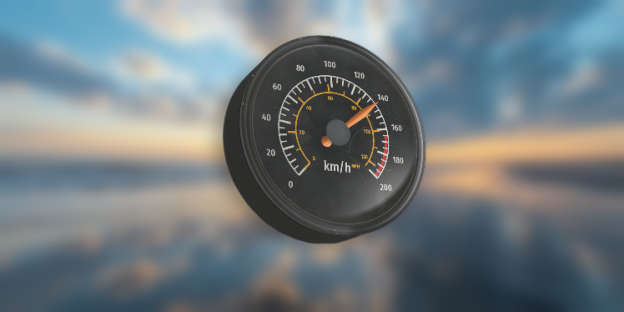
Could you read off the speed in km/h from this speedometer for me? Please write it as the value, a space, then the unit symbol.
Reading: 140 km/h
